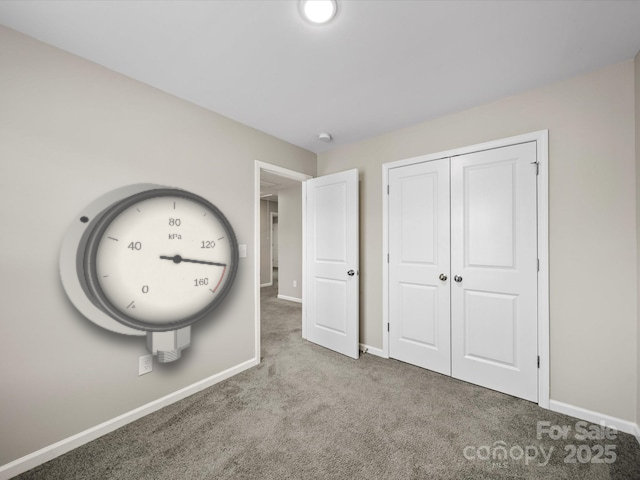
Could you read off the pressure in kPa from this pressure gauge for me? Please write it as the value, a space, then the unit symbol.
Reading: 140 kPa
